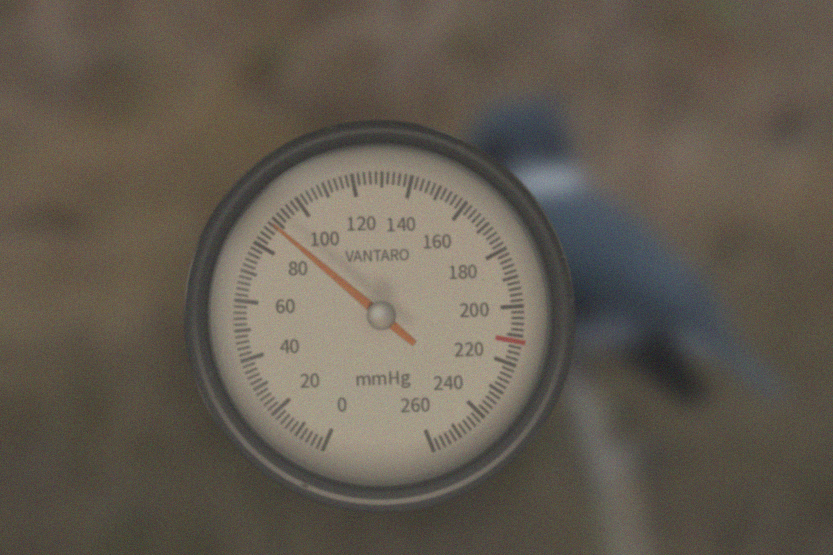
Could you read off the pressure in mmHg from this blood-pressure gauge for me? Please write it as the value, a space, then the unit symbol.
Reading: 88 mmHg
